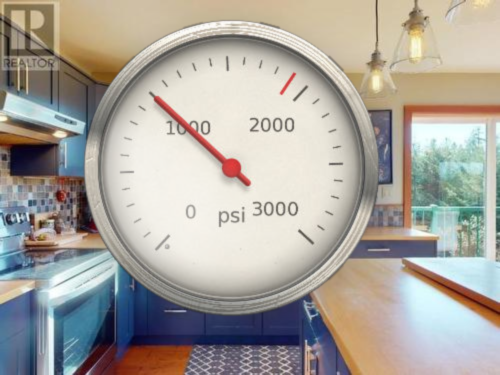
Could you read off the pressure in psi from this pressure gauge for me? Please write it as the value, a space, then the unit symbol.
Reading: 1000 psi
